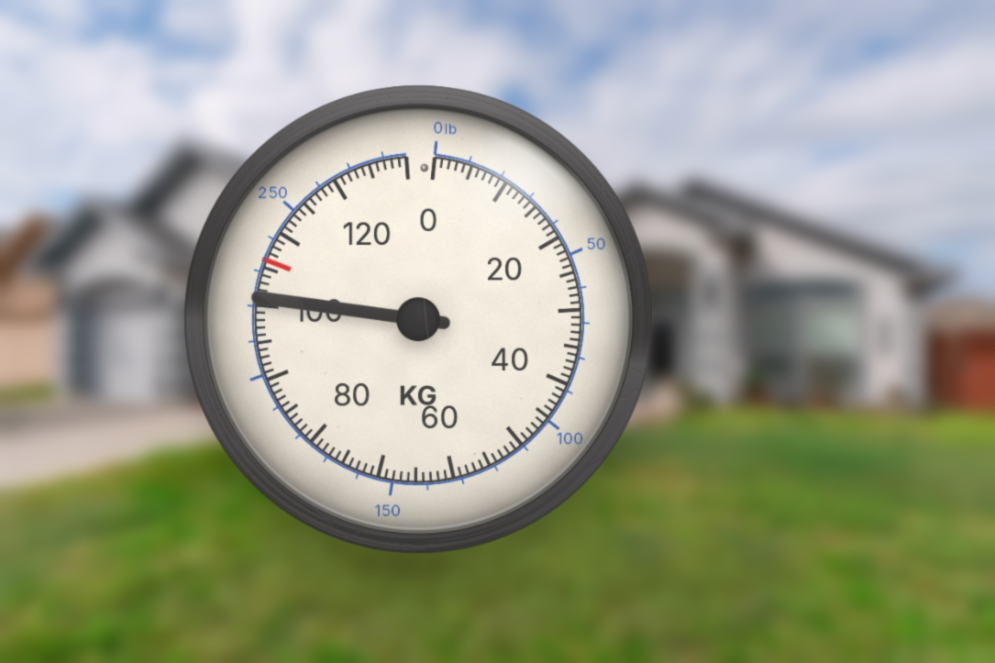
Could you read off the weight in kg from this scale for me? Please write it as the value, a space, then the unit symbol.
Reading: 101 kg
